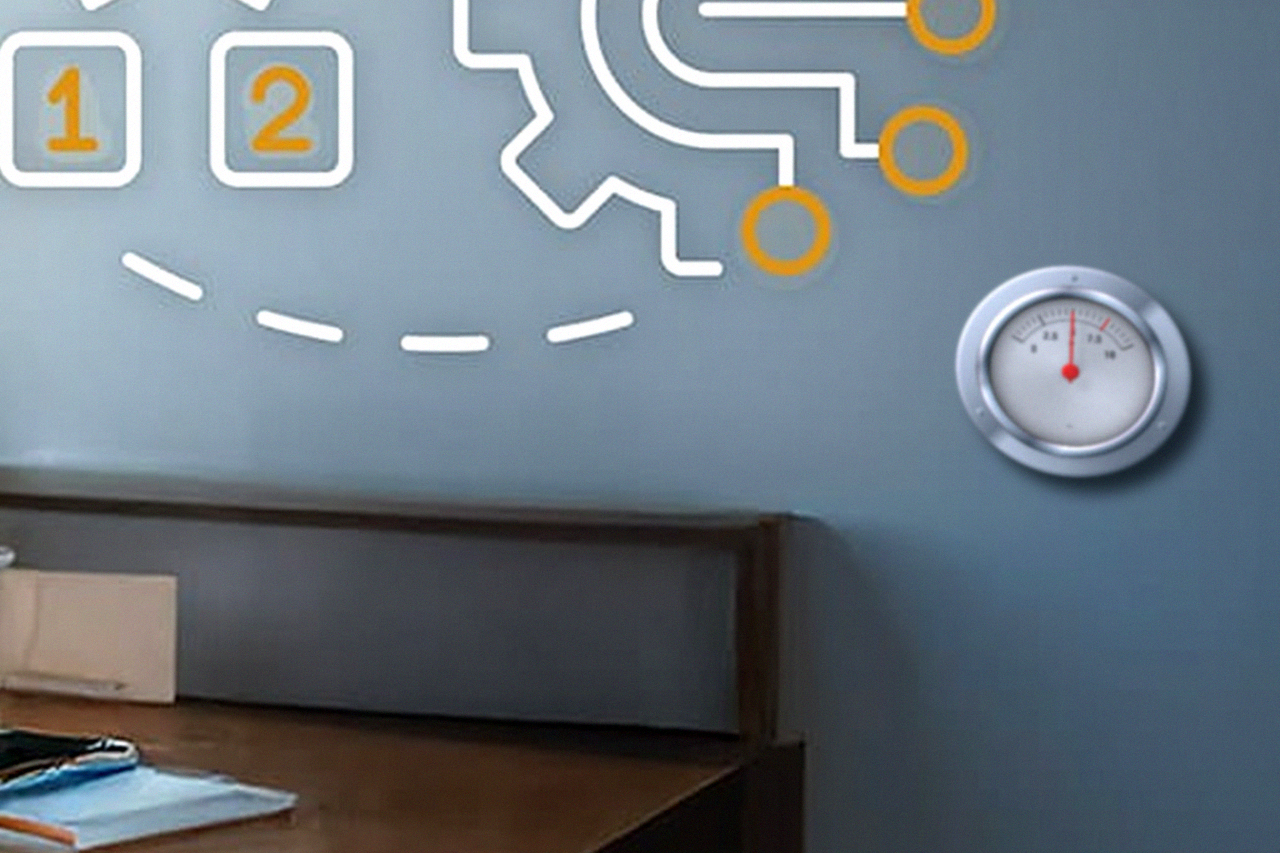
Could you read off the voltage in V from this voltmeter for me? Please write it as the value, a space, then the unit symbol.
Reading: 5 V
